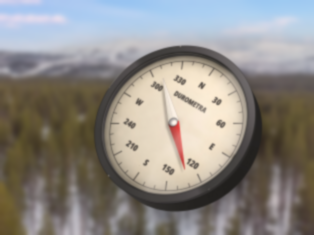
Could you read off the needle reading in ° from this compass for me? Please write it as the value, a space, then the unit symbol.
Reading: 130 °
